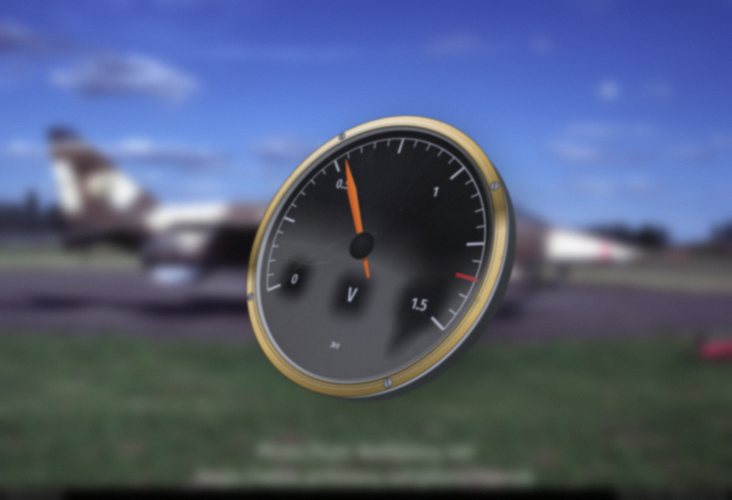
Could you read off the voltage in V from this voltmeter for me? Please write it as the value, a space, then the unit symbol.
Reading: 0.55 V
